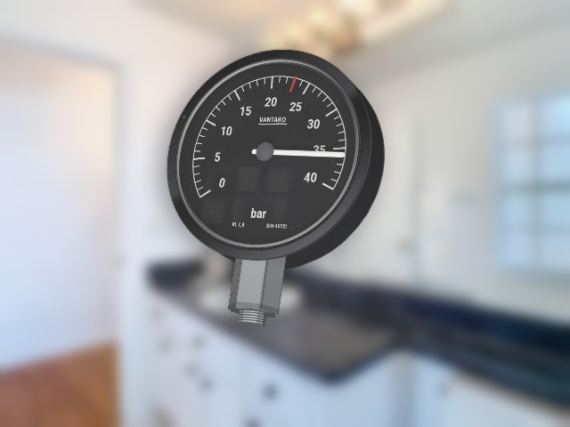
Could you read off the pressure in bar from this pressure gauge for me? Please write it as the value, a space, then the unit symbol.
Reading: 36 bar
